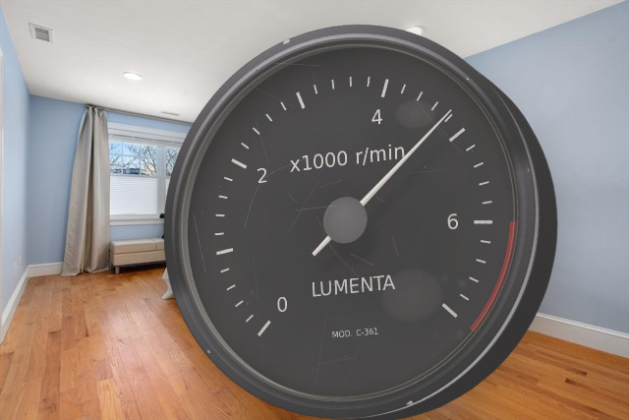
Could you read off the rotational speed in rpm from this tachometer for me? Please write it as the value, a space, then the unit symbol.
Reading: 4800 rpm
